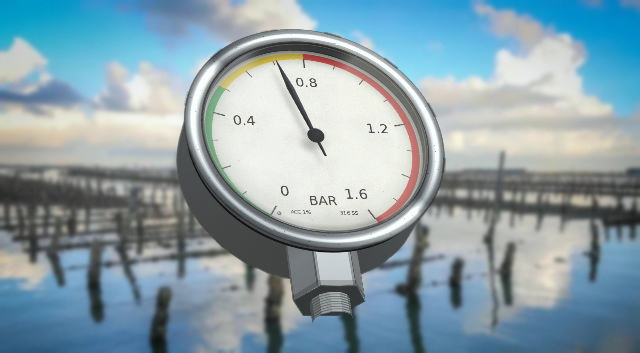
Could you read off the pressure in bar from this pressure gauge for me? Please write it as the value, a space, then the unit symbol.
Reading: 0.7 bar
